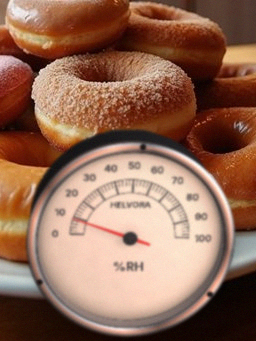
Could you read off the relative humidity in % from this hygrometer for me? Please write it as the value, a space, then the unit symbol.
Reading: 10 %
